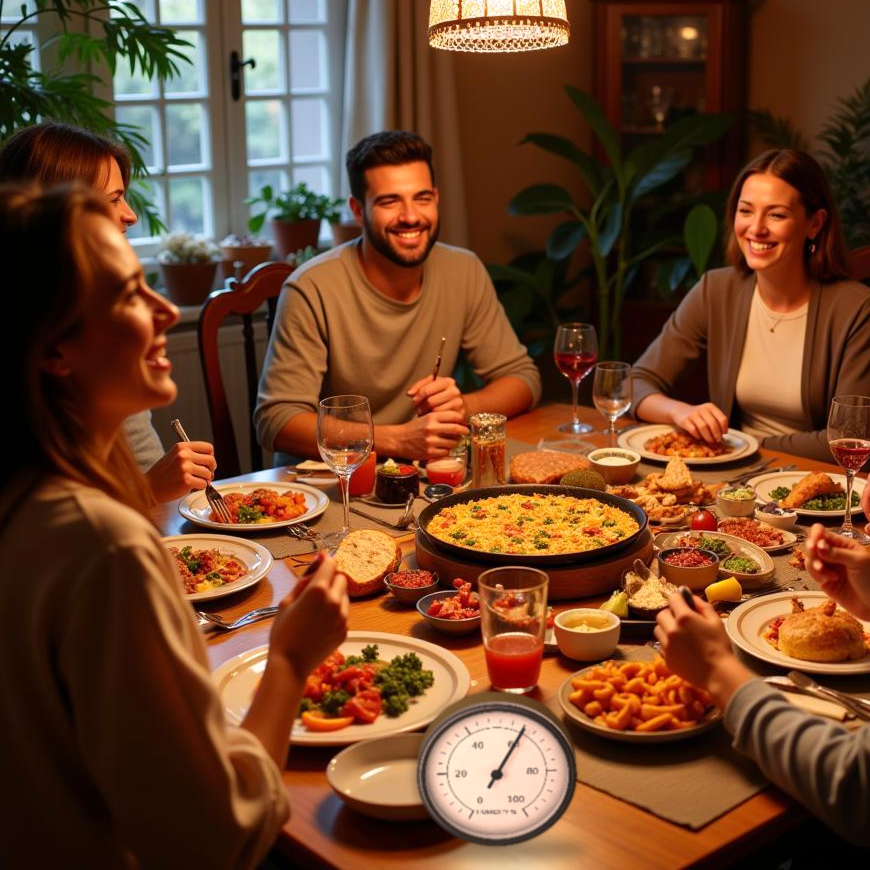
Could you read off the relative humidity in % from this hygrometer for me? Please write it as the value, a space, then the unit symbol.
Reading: 60 %
